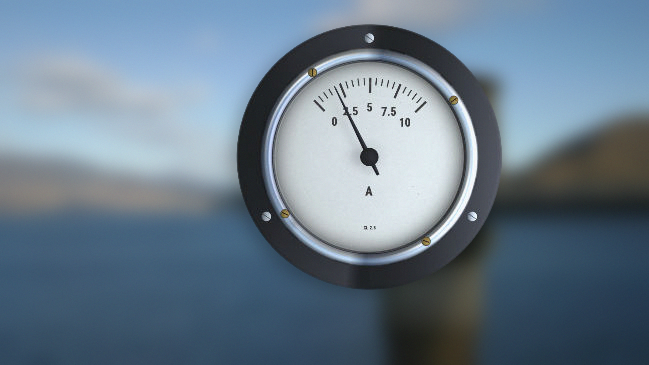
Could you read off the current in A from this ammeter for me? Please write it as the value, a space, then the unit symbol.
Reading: 2 A
